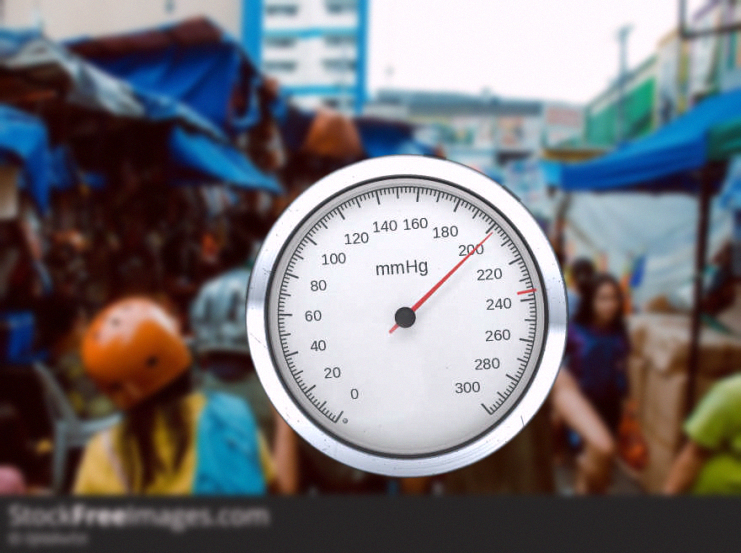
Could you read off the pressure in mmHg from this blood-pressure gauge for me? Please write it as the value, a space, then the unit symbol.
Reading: 202 mmHg
